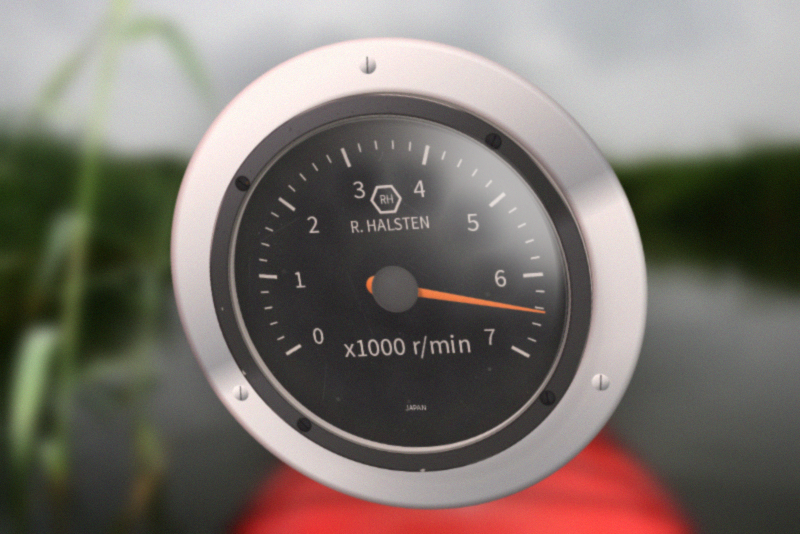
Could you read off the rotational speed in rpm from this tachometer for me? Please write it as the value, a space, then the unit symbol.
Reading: 6400 rpm
